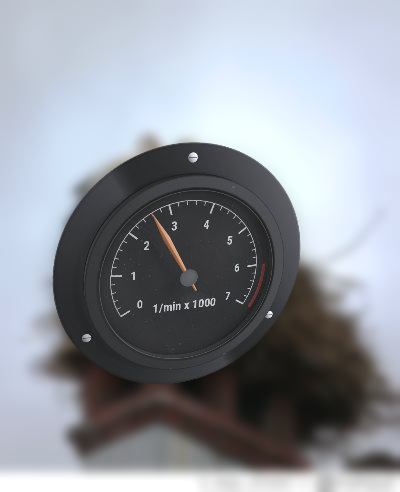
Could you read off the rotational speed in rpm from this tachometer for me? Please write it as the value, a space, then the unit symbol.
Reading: 2600 rpm
